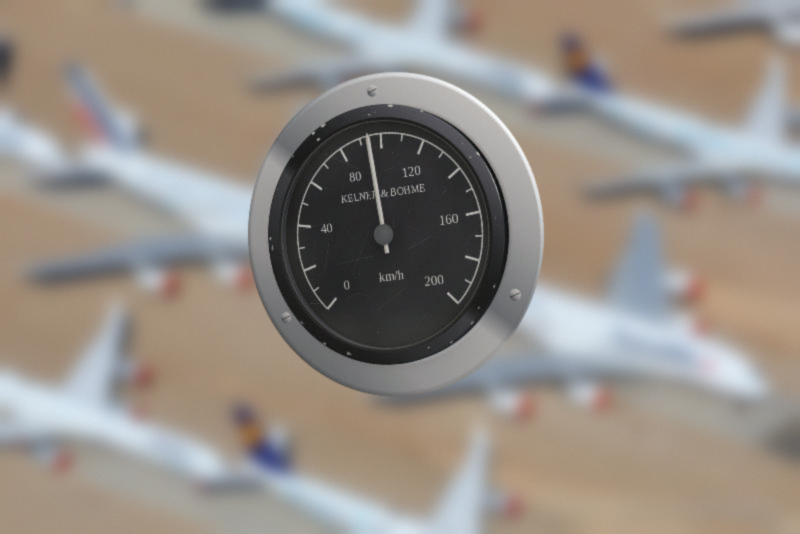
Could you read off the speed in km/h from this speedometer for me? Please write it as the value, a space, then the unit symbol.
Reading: 95 km/h
